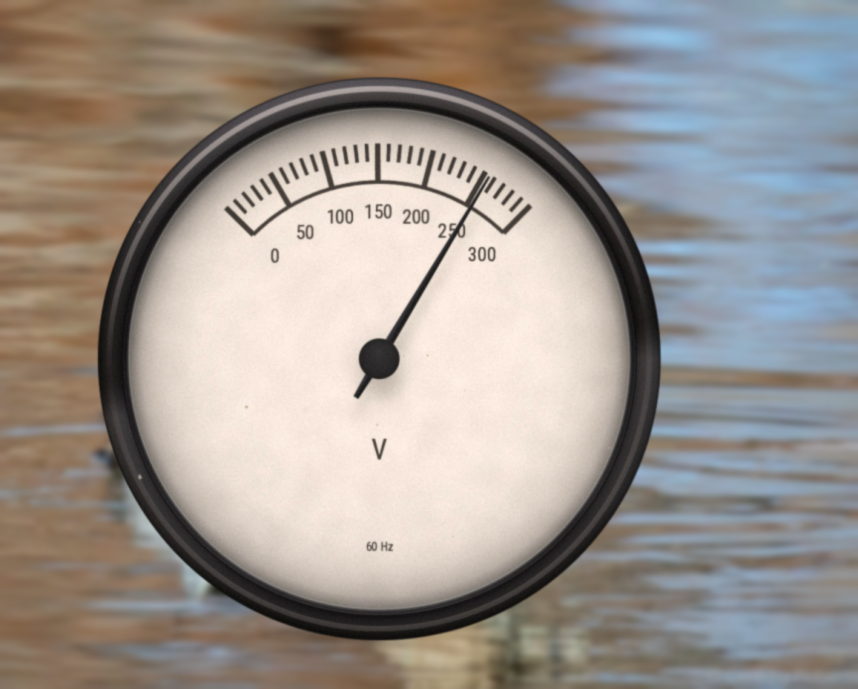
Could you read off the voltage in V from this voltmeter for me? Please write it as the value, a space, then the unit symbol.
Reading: 255 V
